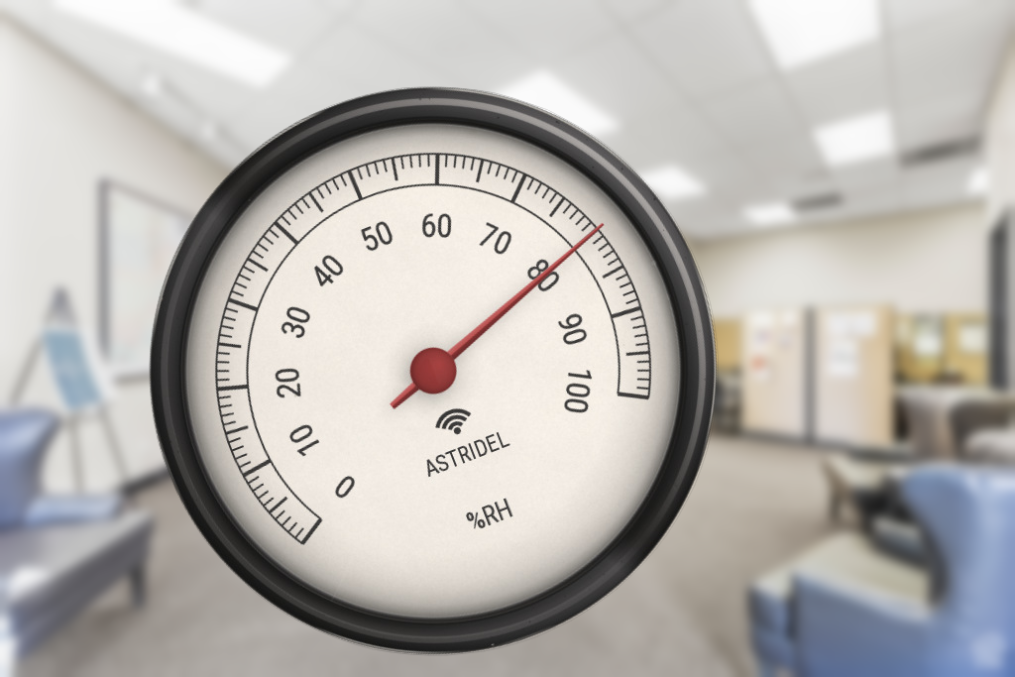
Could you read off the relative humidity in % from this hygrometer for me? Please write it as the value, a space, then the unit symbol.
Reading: 80 %
